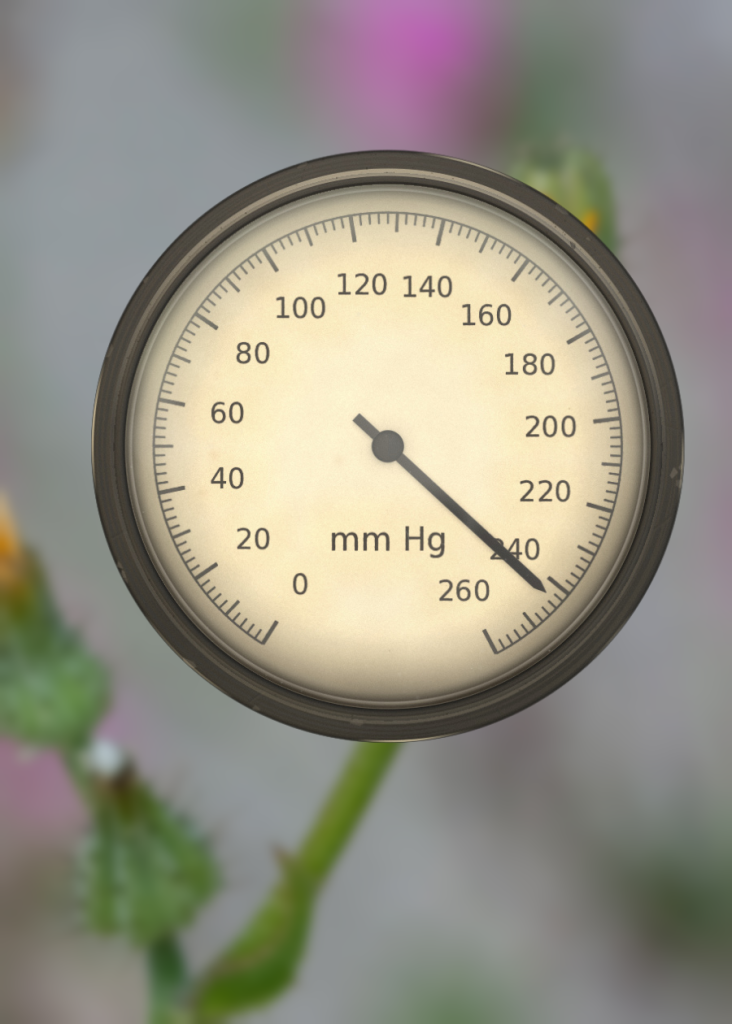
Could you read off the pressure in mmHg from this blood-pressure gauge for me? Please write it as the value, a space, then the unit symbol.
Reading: 243 mmHg
